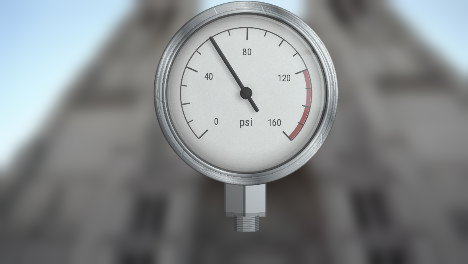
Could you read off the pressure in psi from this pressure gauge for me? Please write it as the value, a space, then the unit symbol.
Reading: 60 psi
